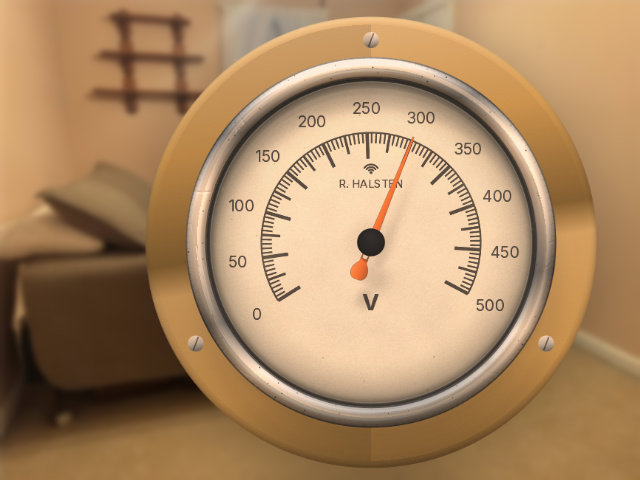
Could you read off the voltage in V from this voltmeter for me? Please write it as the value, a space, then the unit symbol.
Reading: 300 V
